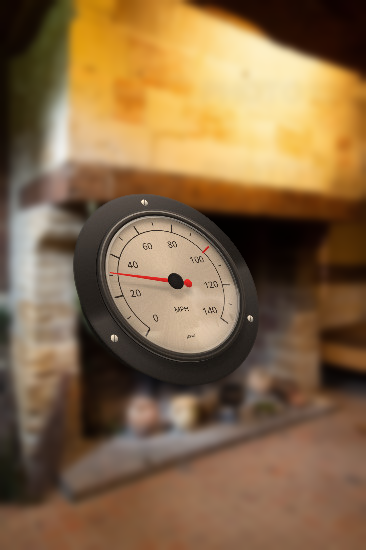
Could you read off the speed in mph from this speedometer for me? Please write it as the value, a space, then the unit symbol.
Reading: 30 mph
